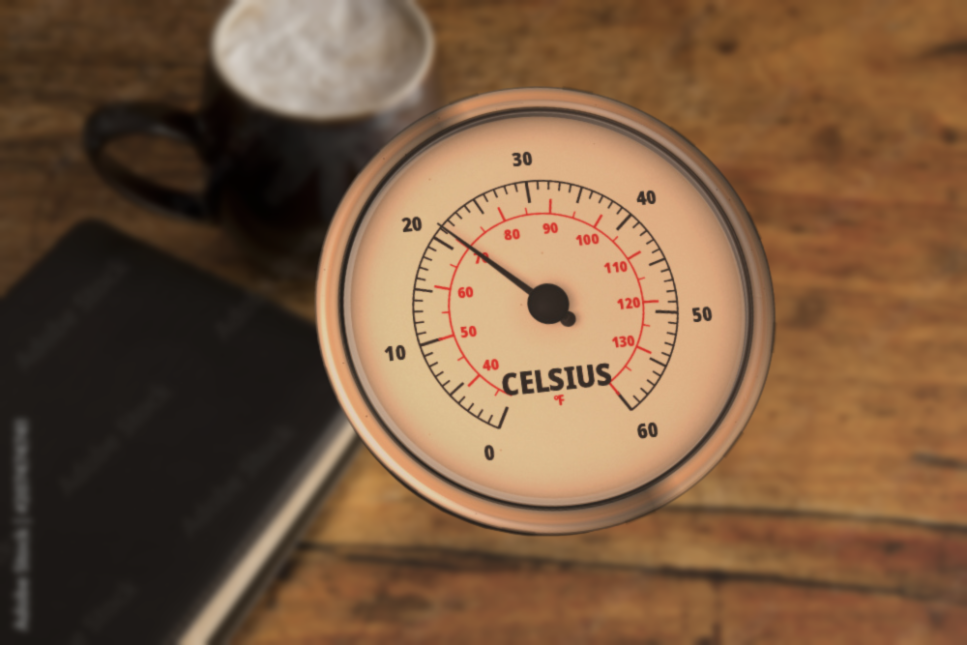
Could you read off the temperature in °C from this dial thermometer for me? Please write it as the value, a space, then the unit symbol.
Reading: 21 °C
